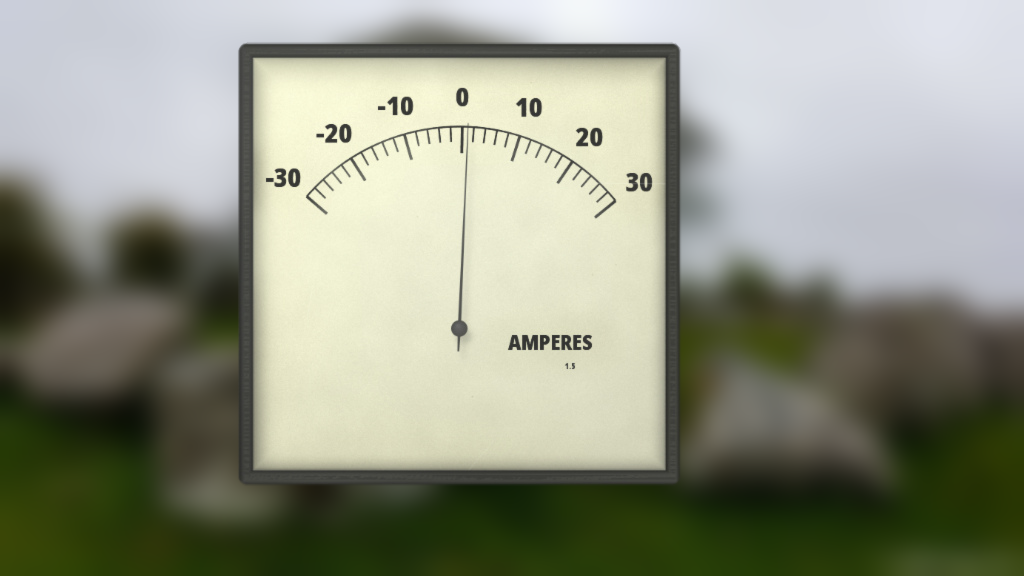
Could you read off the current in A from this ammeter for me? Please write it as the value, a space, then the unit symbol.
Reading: 1 A
